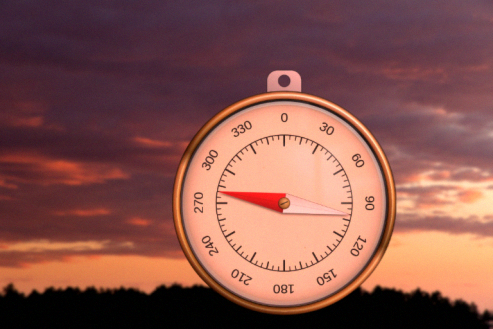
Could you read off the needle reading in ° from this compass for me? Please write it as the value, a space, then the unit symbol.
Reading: 280 °
